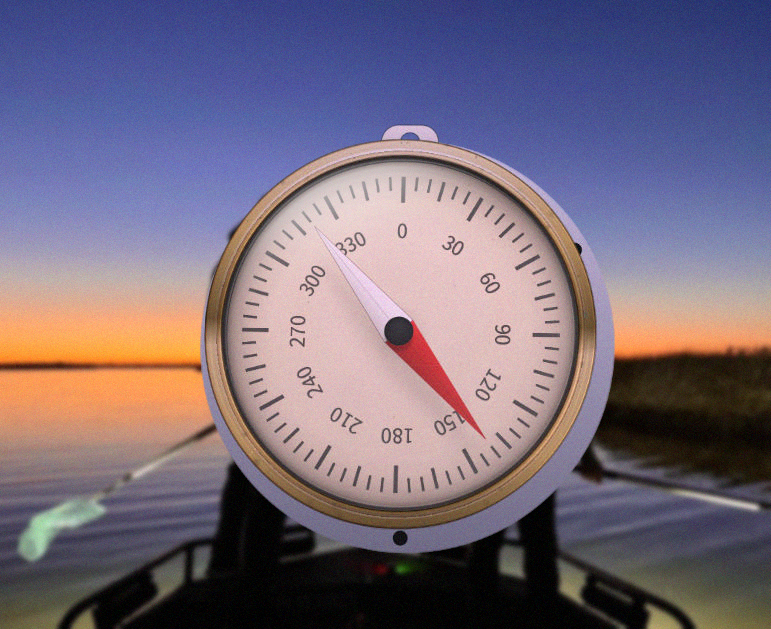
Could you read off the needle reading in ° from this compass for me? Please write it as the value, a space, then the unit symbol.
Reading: 140 °
